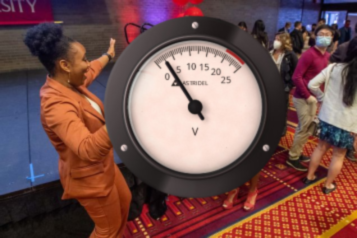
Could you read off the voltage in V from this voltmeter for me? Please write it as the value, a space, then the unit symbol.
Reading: 2.5 V
